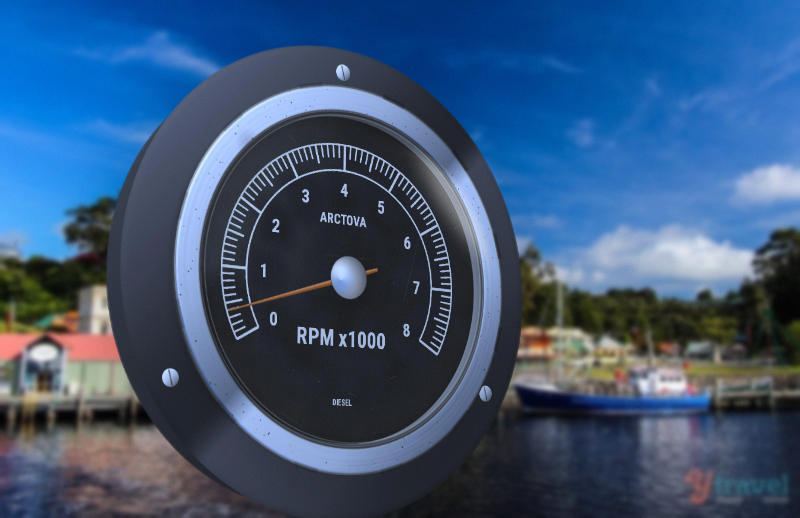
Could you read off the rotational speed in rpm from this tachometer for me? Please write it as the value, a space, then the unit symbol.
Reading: 400 rpm
